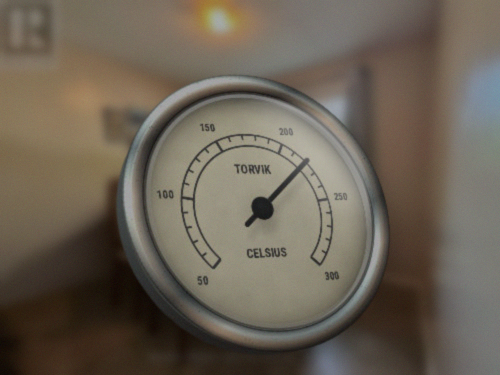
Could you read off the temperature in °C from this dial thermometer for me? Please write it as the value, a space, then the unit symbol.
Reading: 220 °C
